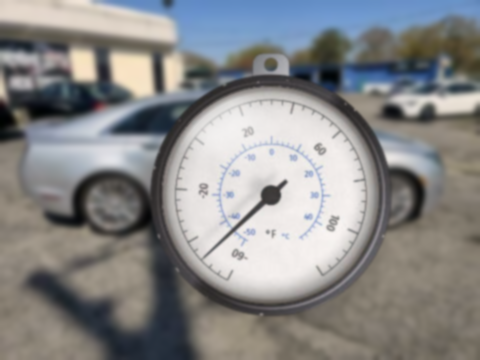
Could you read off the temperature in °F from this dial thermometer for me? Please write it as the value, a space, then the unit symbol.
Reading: -48 °F
